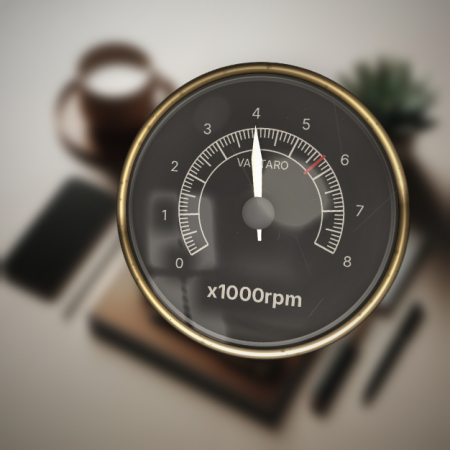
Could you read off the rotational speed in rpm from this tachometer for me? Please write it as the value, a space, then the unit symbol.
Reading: 4000 rpm
